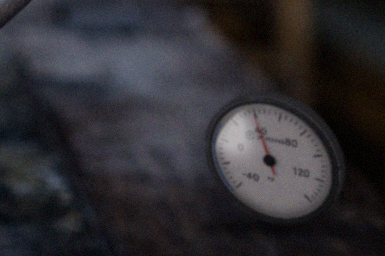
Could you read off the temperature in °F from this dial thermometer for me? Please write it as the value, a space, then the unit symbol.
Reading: 40 °F
